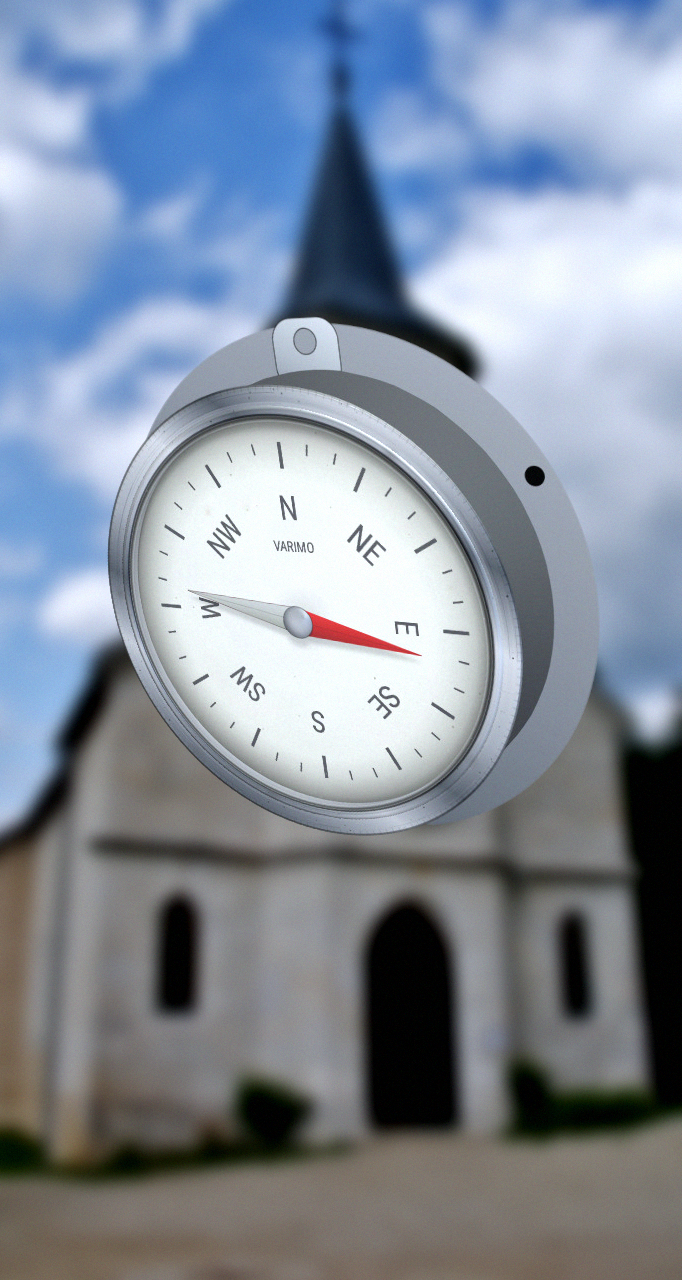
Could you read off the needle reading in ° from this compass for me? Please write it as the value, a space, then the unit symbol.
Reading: 100 °
